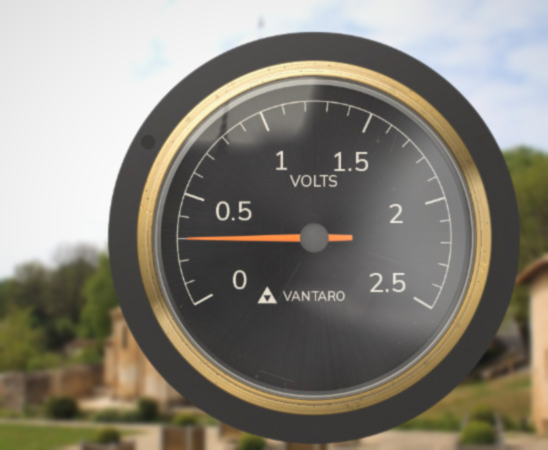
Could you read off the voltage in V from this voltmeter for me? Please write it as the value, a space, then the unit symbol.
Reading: 0.3 V
